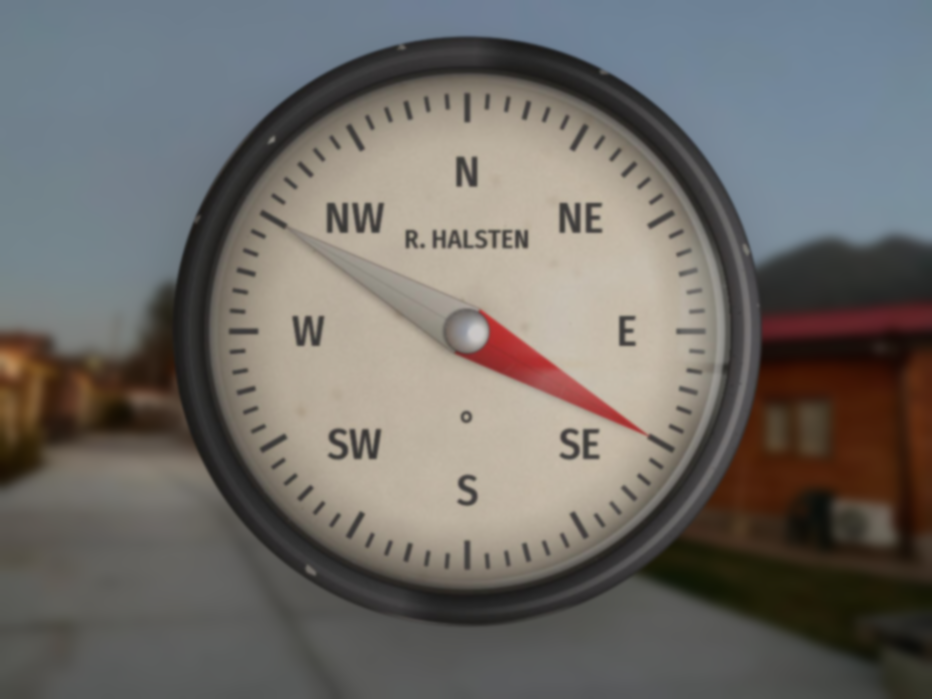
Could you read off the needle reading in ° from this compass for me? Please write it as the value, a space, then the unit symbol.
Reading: 120 °
